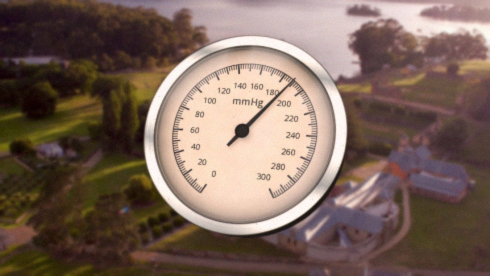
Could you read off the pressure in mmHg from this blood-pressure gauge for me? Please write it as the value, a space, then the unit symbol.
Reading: 190 mmHg
